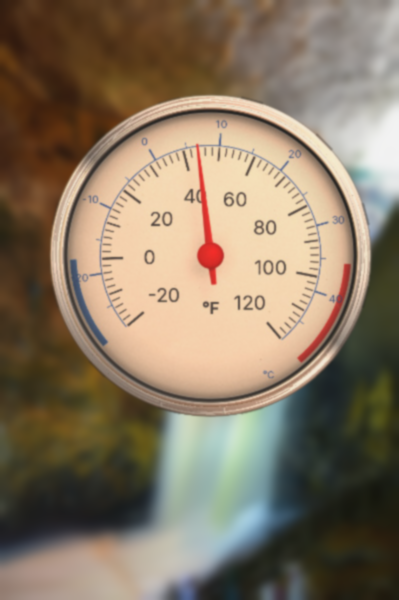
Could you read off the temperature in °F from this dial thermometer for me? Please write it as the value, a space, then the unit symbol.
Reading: 44 °F
